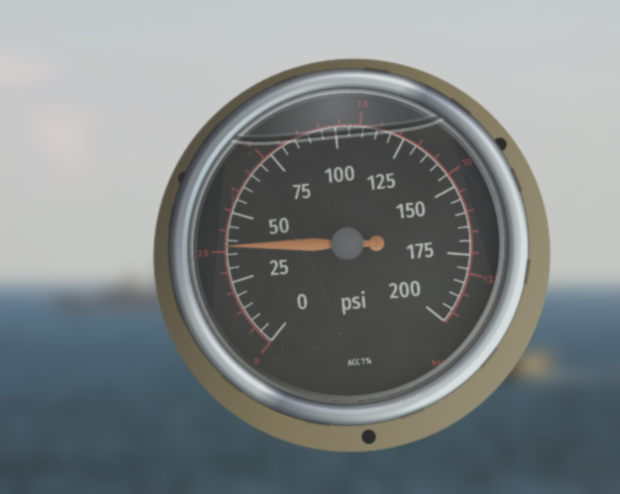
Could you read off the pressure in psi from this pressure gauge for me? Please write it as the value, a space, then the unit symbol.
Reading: 37.5 psi
